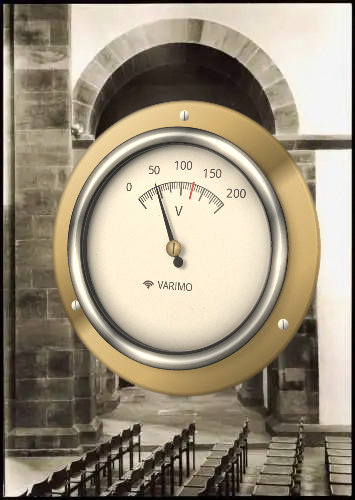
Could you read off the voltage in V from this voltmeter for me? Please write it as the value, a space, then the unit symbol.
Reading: 50 V
